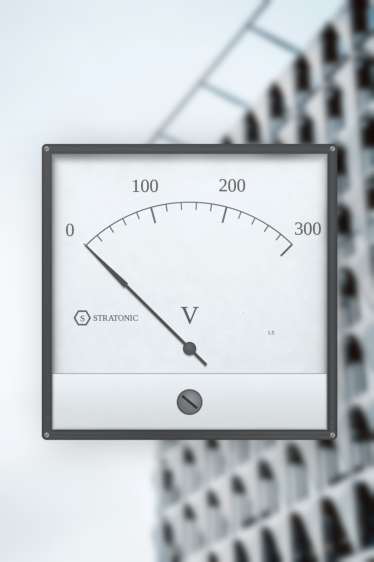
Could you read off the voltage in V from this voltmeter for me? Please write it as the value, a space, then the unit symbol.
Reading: 0 V
